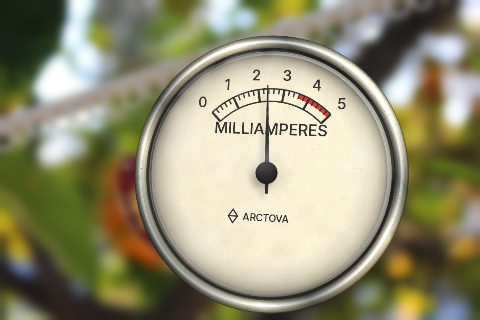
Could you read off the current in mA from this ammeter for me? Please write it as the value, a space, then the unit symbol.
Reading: 2.4 mA
